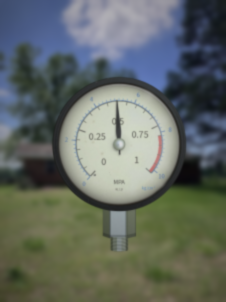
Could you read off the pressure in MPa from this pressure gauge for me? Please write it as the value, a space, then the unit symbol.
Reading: 0.5 MPa
